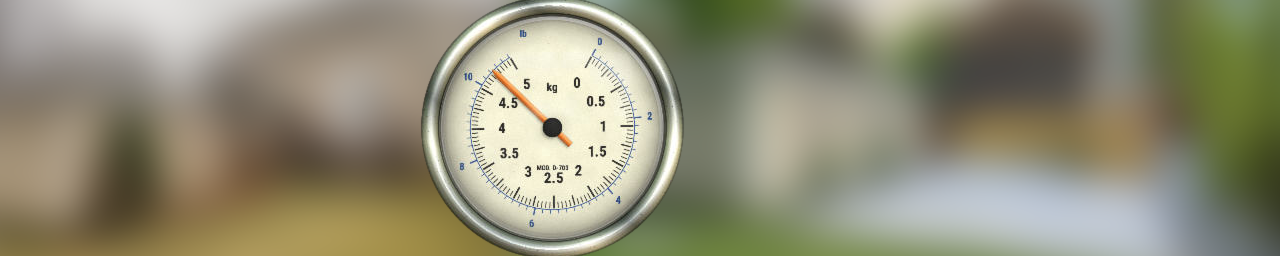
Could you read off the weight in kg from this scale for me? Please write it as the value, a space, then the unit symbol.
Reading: 4.75 kg
